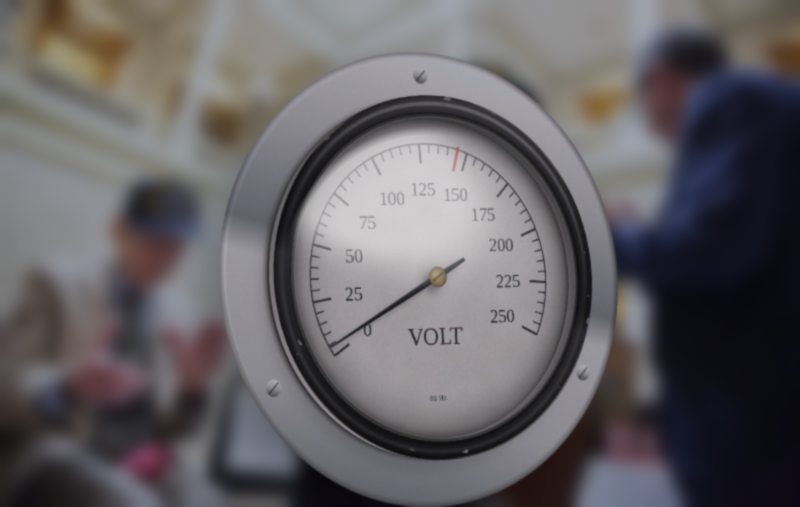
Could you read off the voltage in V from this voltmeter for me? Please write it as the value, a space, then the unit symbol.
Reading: 5 V
